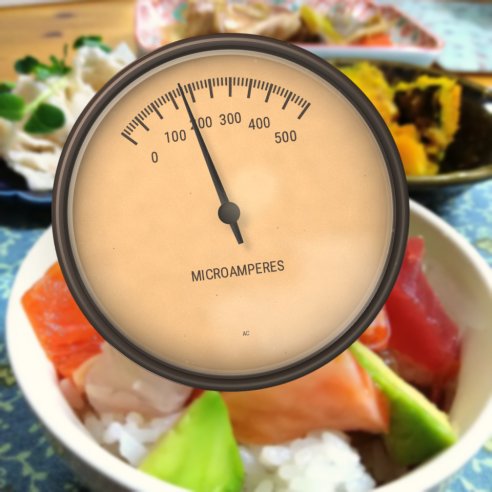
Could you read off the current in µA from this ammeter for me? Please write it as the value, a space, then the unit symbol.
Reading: 180 µA
